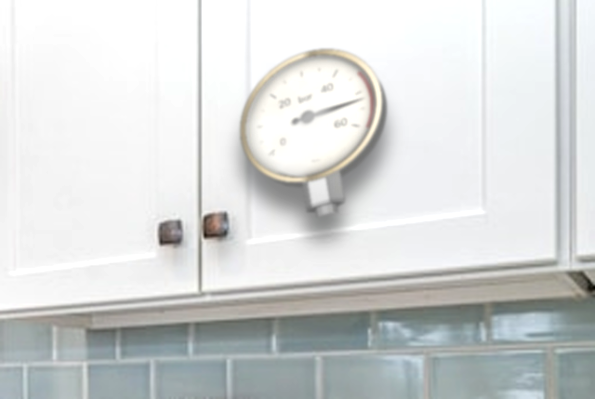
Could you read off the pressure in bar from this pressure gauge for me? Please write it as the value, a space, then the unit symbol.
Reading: 52.5 bar
